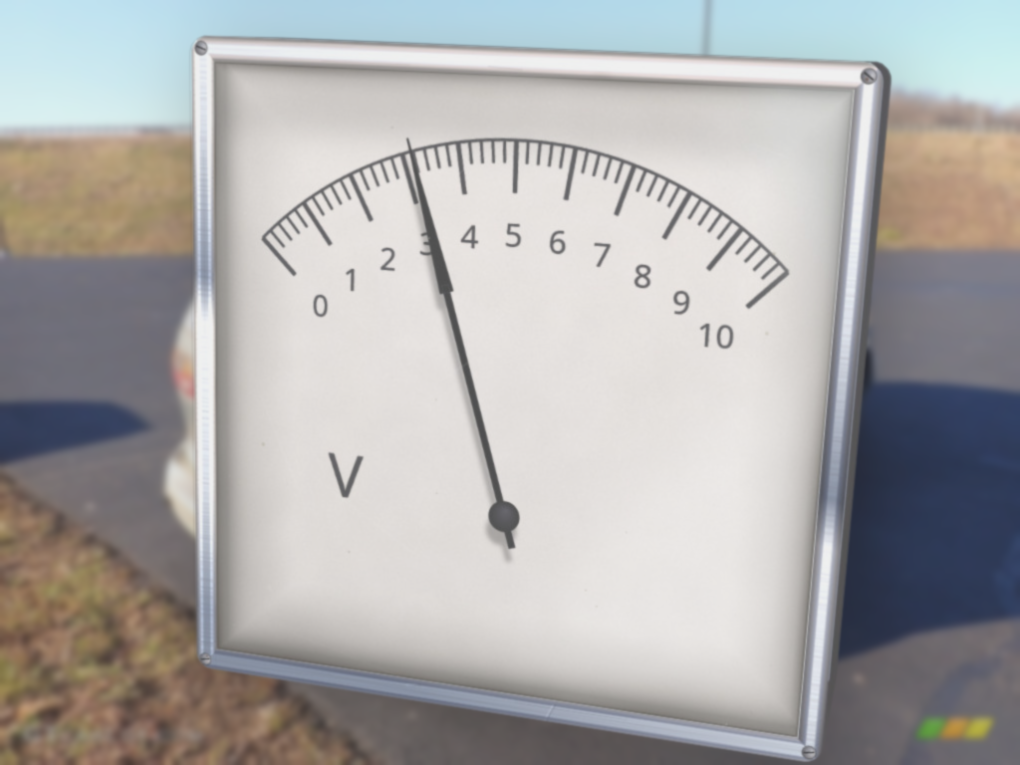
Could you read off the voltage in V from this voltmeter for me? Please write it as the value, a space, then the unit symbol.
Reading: 3.2 V
